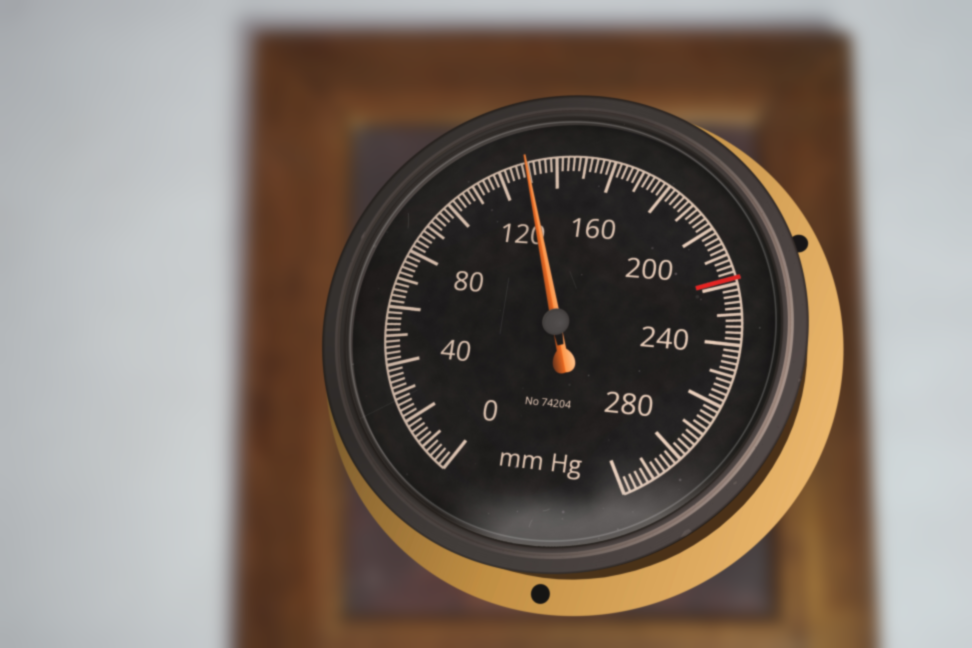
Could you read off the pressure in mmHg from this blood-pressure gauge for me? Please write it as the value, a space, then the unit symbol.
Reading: 130 mmHg
